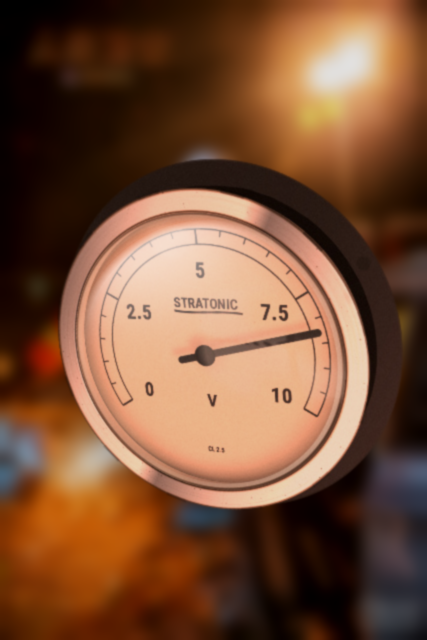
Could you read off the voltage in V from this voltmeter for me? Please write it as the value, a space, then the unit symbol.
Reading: 8.25 V
